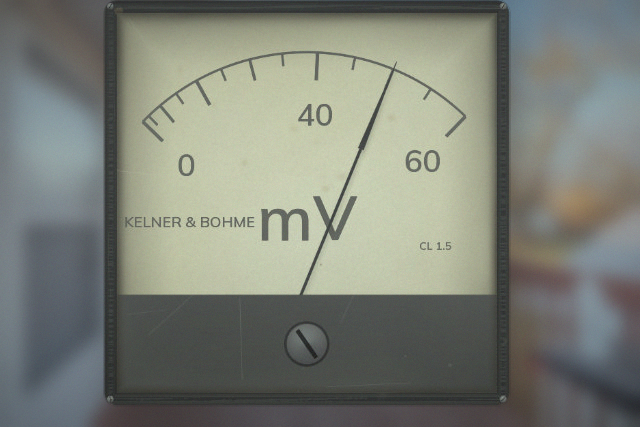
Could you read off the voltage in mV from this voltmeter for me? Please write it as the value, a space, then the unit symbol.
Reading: 50 mV
